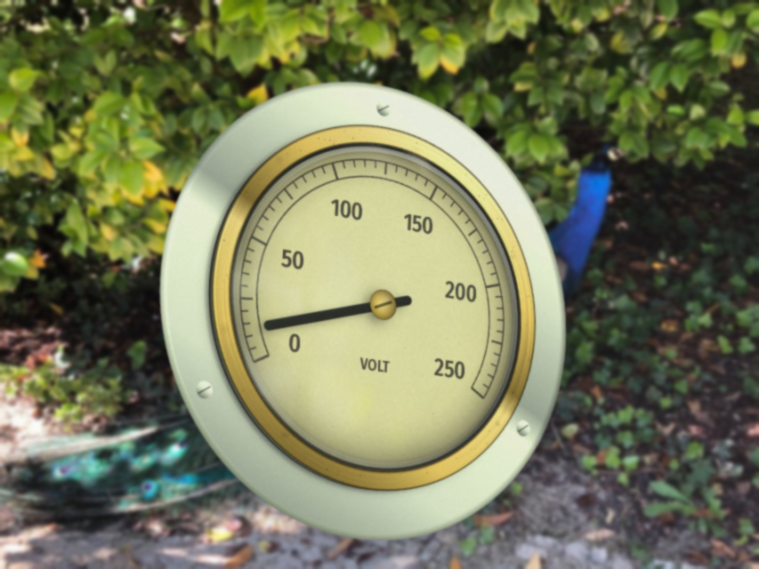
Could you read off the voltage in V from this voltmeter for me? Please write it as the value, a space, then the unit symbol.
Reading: 12.5 V
